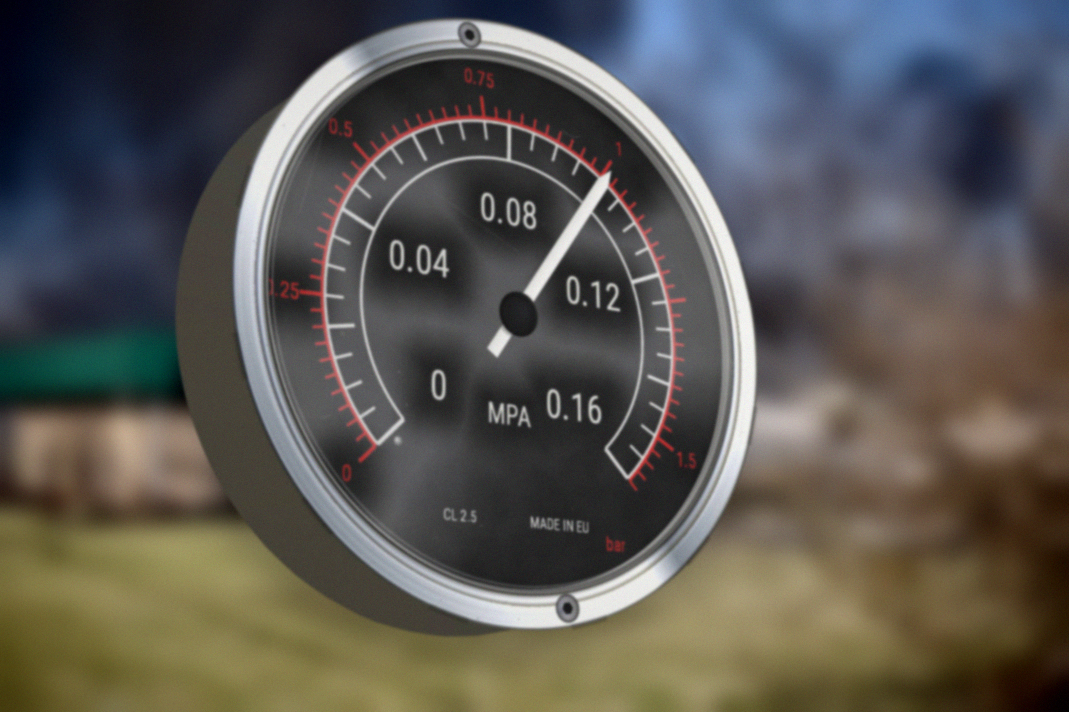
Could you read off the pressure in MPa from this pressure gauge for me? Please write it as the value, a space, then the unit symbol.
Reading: 0.1 MPa
